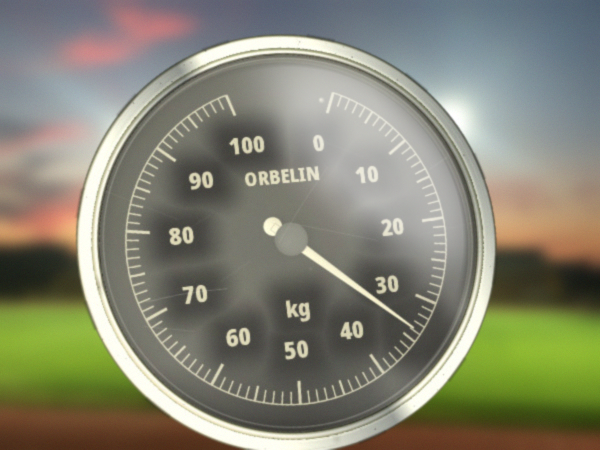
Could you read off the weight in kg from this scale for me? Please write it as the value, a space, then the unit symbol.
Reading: 34 kg
